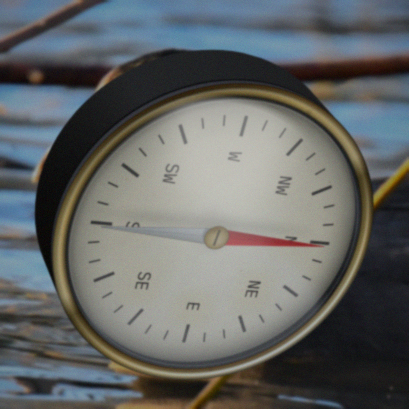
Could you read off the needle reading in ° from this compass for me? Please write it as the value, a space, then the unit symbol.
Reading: 0 °
